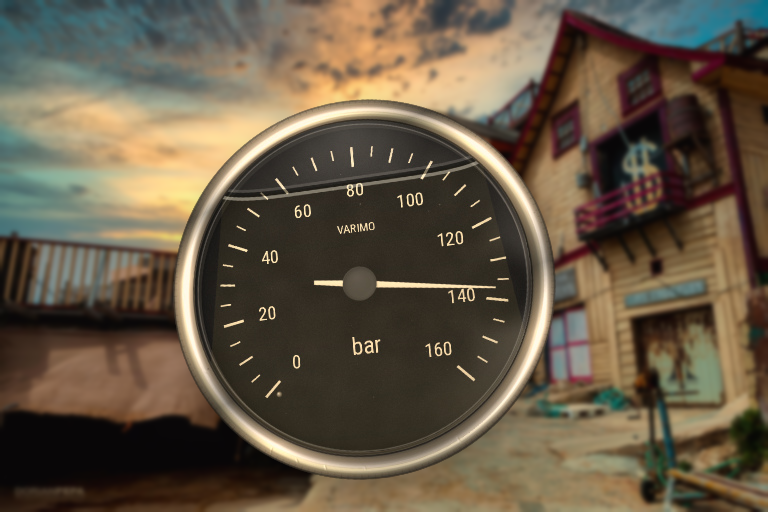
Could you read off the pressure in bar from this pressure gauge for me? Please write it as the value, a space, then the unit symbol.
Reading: 137.5 bar
